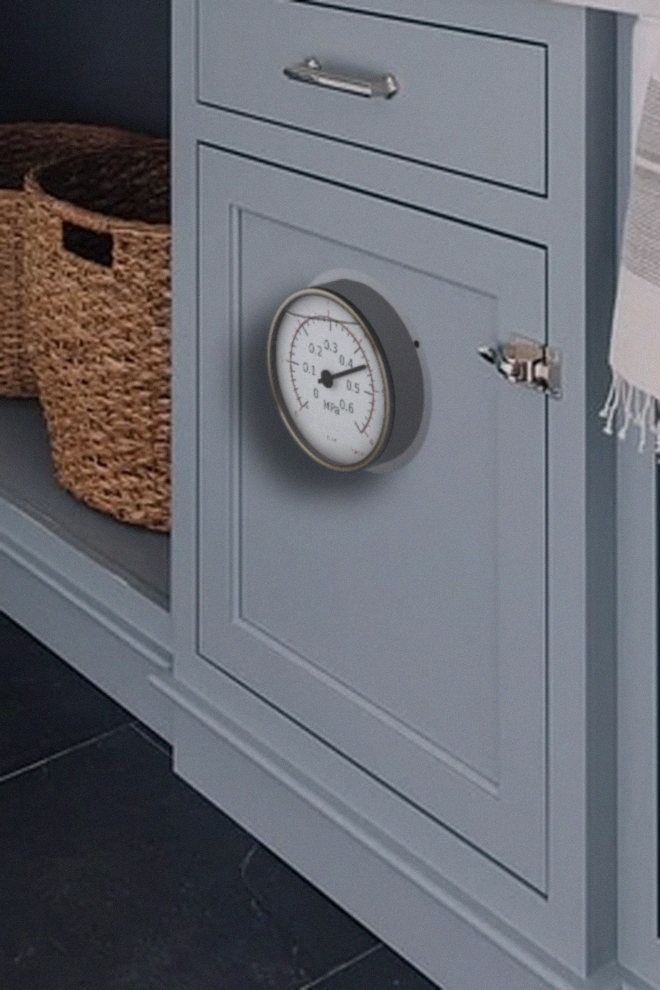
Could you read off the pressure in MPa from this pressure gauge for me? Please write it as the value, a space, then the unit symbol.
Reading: 0.44 MPa
